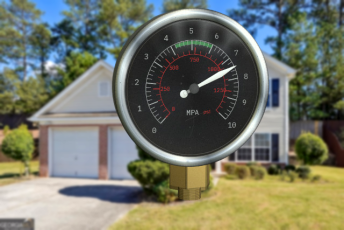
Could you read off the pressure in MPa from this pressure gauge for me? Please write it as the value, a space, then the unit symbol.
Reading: 7.4 MPa
